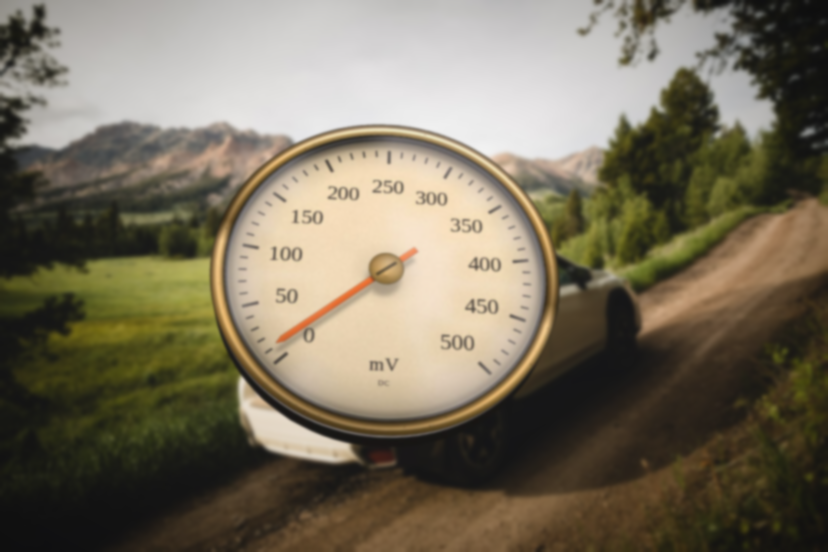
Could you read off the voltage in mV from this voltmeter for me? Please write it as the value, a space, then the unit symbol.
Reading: 10 mV
